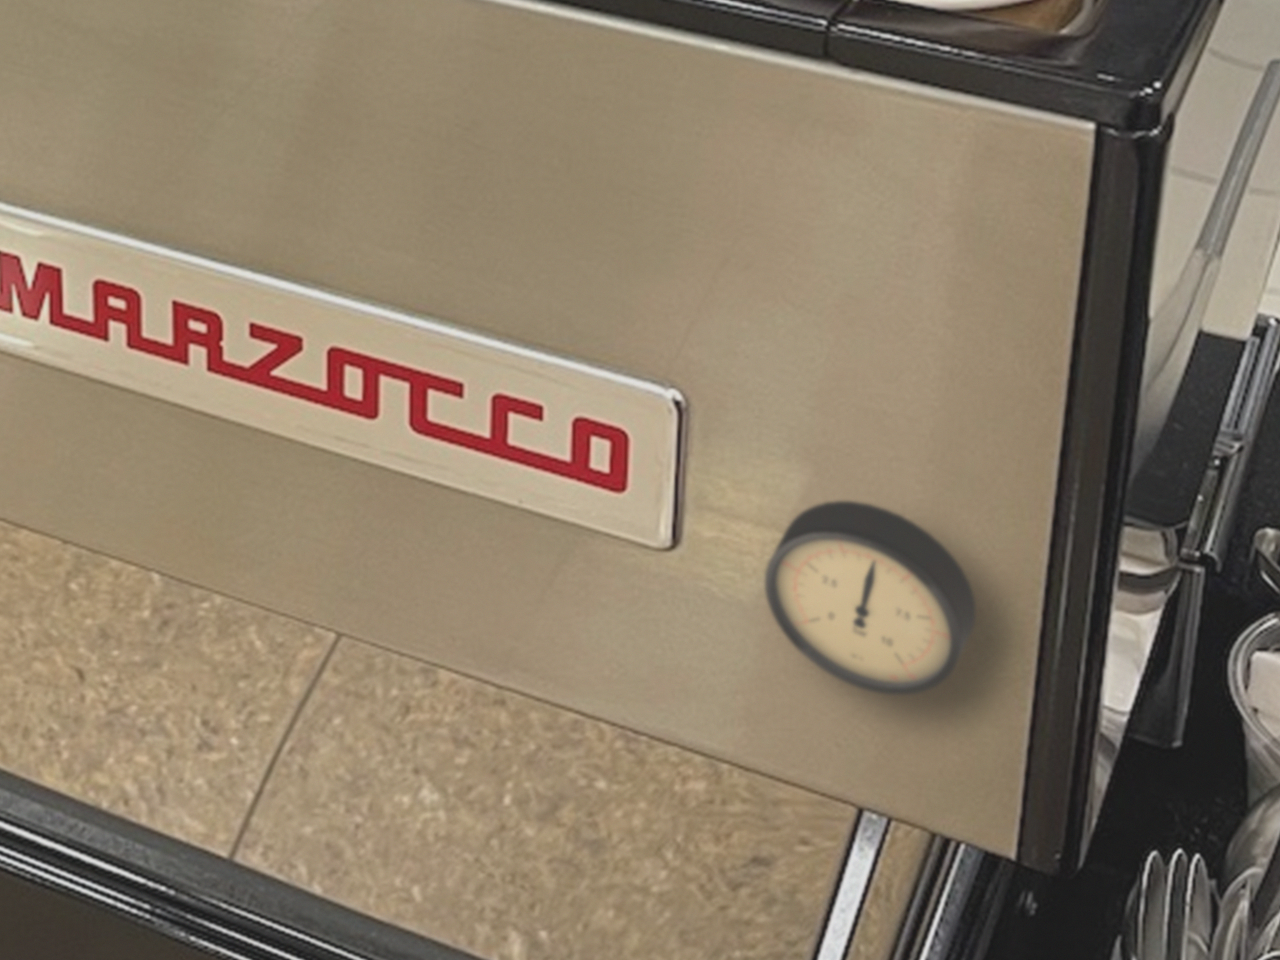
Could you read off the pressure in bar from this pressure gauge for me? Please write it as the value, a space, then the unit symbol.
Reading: 5 bar
